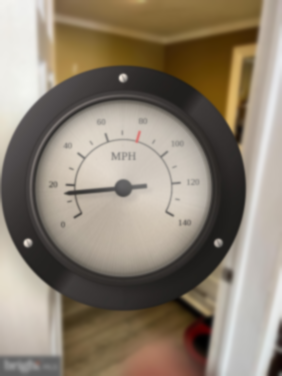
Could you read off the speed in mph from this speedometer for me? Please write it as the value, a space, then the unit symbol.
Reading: 15 mph
